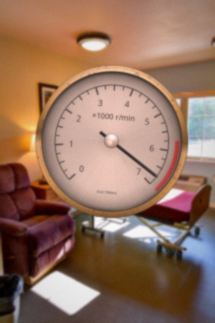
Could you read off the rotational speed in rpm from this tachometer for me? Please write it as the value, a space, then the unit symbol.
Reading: 6750 rpm
